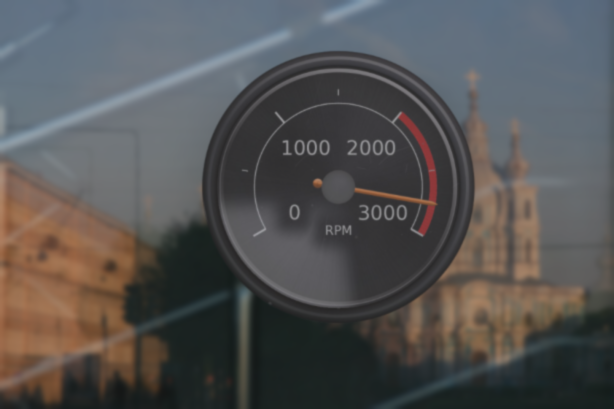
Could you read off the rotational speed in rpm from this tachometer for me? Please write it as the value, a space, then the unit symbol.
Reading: 2750 rpm
